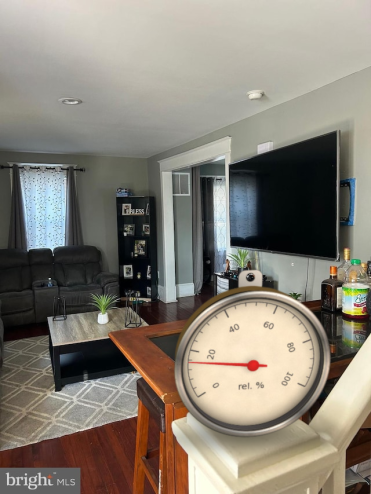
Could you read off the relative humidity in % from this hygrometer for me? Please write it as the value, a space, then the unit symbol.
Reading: 16 %
